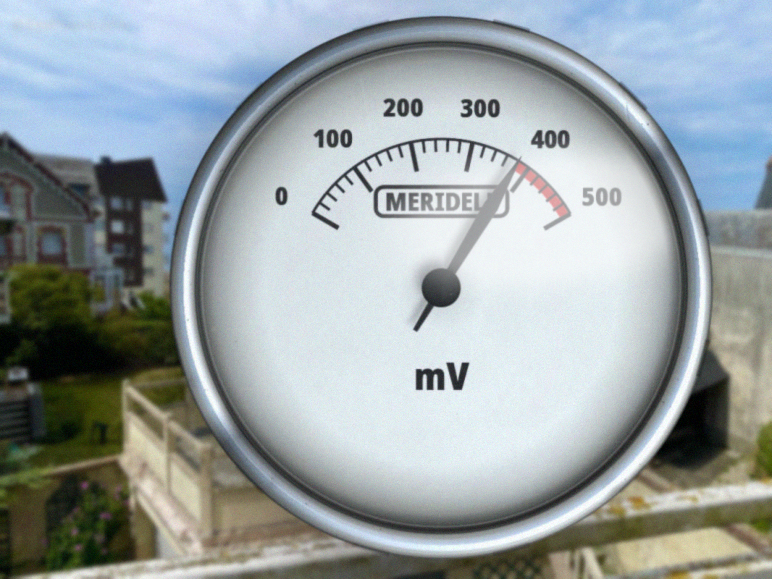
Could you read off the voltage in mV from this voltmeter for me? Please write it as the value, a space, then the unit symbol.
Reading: 380 mV
